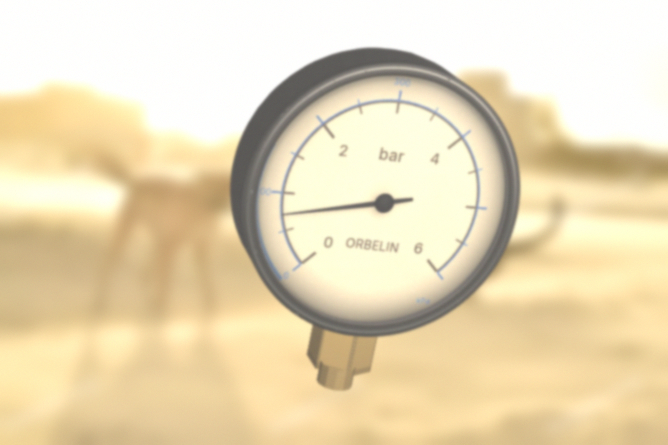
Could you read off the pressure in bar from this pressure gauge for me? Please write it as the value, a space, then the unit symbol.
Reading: 0.75 bar
